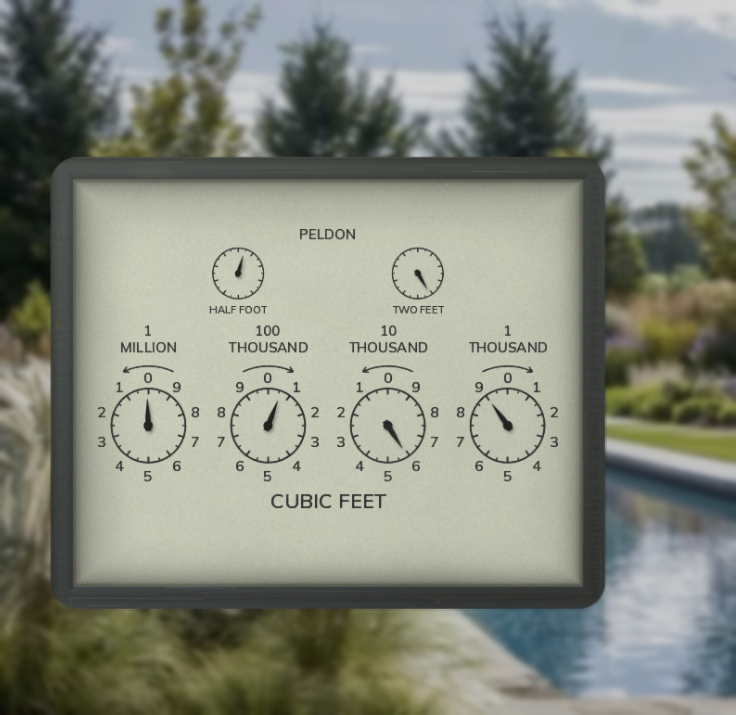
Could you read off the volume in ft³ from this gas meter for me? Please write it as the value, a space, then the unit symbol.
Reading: 5900 ft³
